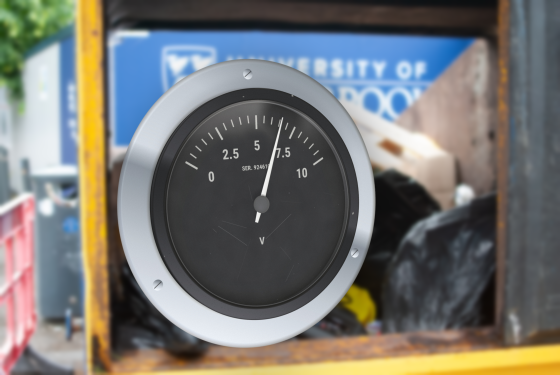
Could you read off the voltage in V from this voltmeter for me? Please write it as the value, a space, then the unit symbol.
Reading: 6.5 V
